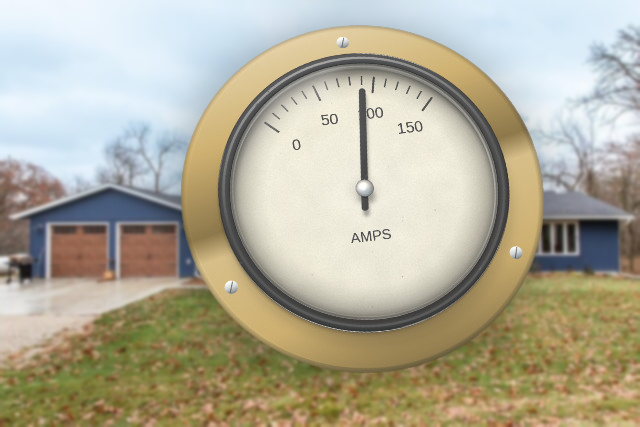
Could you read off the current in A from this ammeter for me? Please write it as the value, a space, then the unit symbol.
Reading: 90 A
